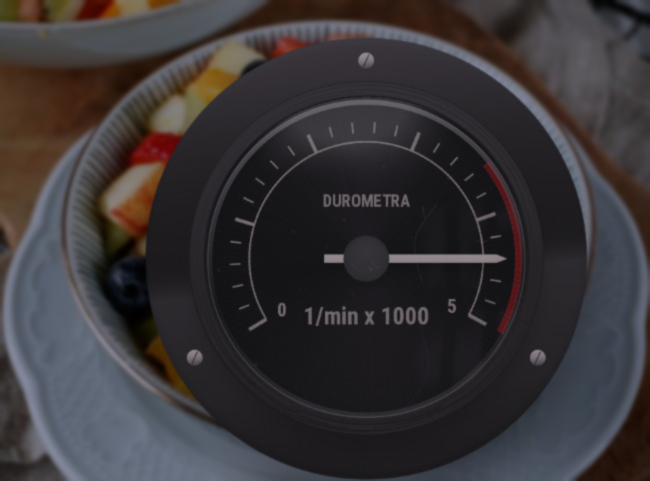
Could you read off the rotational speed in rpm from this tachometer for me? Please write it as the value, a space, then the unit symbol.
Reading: 4400 rpm
